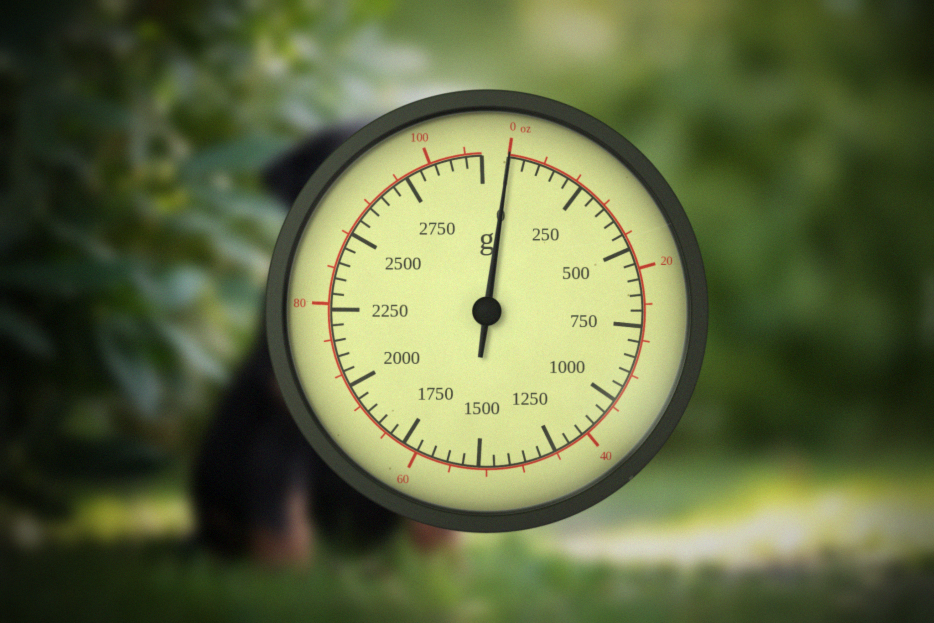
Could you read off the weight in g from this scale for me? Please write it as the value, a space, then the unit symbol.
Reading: 0 g
